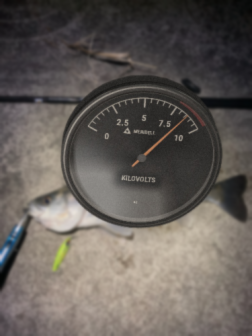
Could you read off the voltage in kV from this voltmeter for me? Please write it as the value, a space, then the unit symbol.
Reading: 8.5 kV
